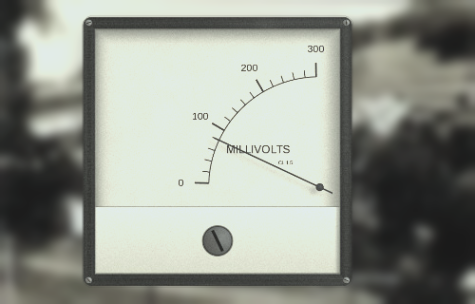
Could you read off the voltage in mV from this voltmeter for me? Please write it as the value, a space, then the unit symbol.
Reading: 80 mV
